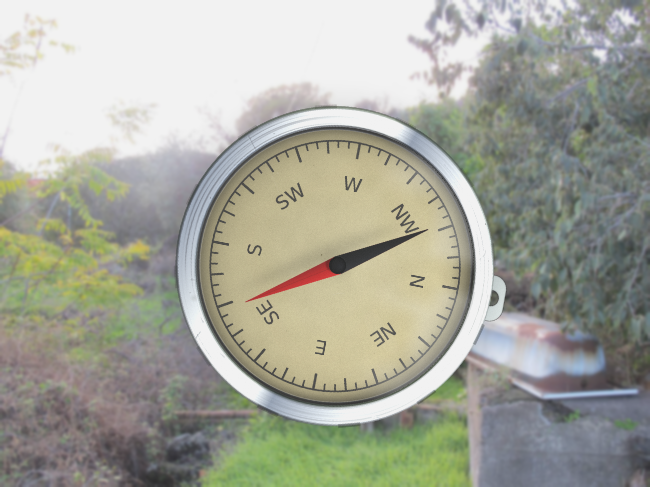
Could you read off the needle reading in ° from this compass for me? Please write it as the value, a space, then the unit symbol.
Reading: 147.5 °
